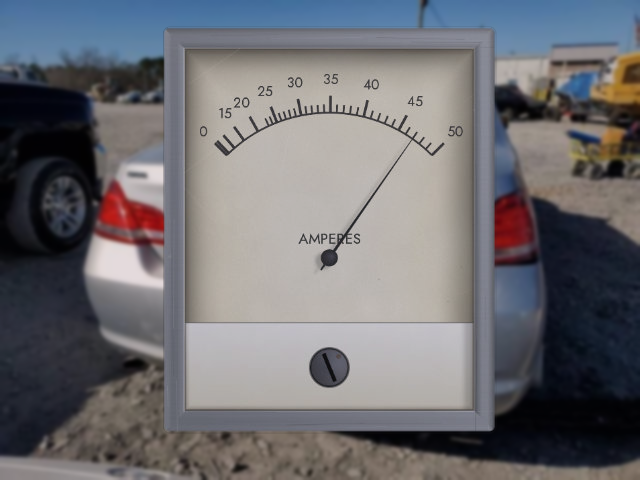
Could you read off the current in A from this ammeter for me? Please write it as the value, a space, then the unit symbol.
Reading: 47 A
